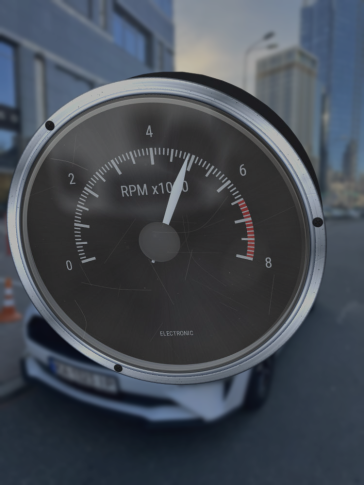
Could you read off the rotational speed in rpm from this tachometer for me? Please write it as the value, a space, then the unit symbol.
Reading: 4900 rpm
